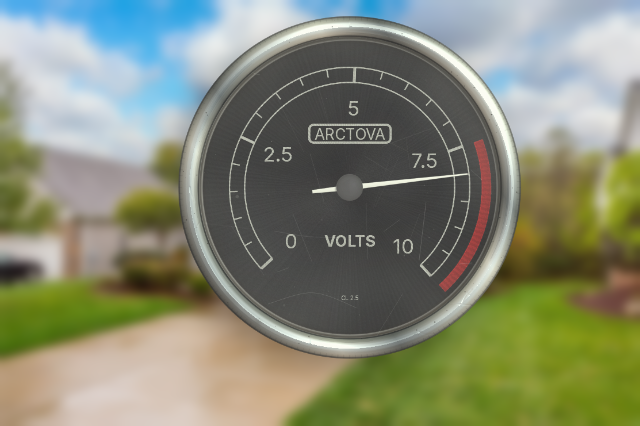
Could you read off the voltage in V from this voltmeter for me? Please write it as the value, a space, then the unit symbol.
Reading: 8 V
